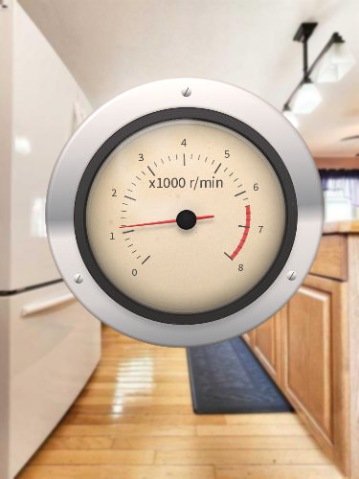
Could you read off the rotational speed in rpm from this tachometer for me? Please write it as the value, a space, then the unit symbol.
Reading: 1200 rpm
